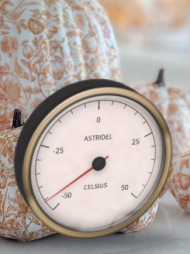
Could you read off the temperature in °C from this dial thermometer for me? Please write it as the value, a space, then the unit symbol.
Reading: -45 °C
